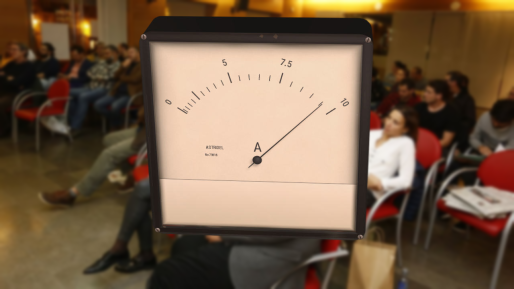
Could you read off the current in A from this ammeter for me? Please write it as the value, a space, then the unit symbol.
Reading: 9.5 A
